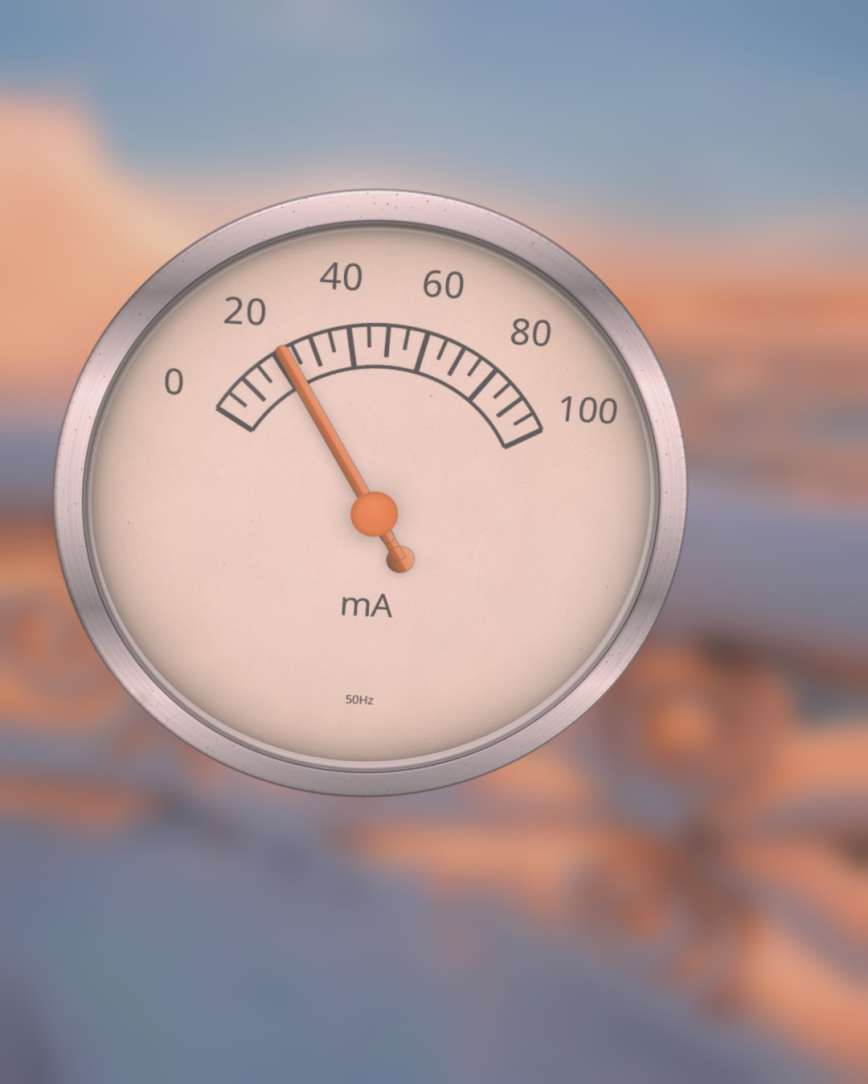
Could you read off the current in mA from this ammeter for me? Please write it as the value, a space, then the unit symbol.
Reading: 22.5 mA
